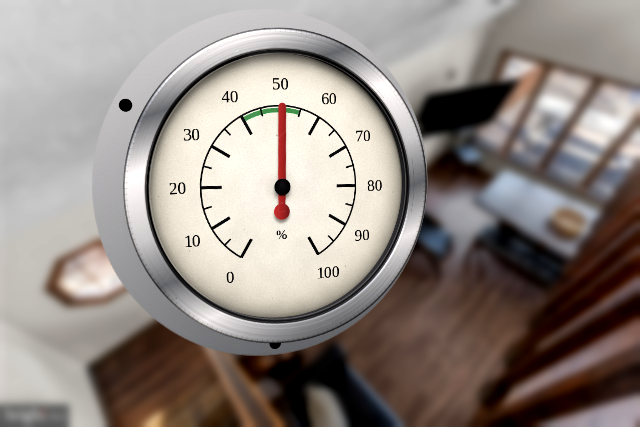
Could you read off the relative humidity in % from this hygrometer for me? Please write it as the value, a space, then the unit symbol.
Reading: 50 %
